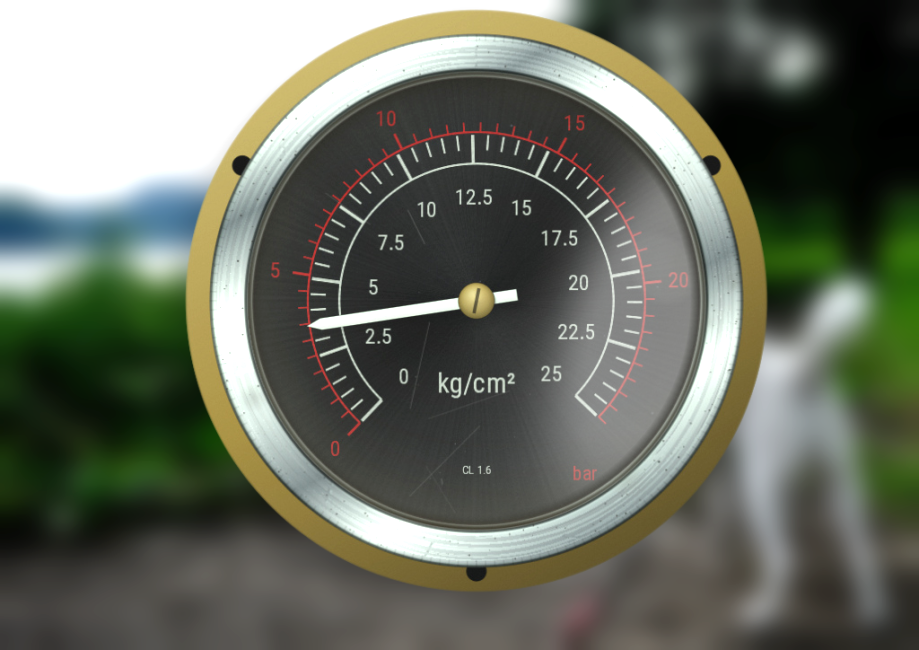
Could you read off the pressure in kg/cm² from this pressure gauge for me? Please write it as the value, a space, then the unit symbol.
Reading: 3.5 kg/cm²
